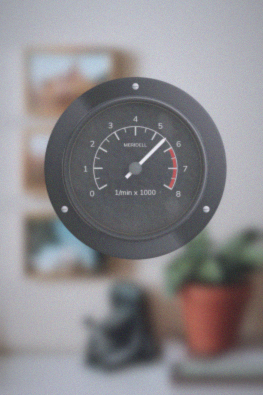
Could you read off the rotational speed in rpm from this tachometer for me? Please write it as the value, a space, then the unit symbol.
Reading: 5500 rpm
